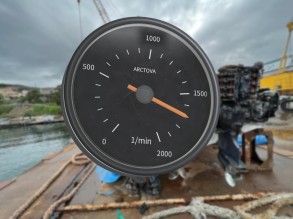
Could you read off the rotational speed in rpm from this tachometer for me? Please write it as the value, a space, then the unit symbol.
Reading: 1700 rpm
